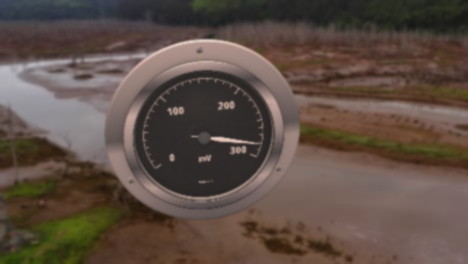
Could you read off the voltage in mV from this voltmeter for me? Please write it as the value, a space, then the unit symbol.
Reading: 280 mV
